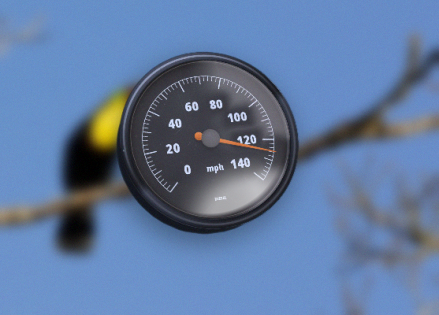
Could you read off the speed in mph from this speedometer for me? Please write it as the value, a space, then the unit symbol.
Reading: 126 mph
